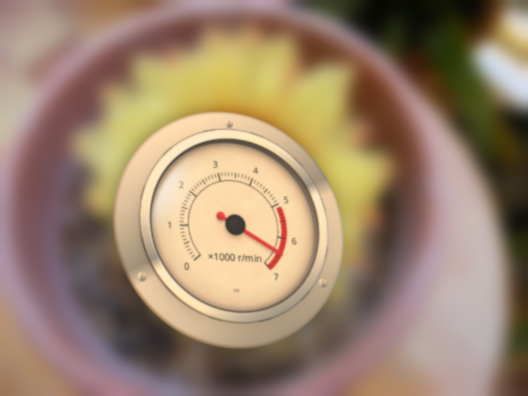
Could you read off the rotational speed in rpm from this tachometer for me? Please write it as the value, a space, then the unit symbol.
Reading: 6500 rpm
